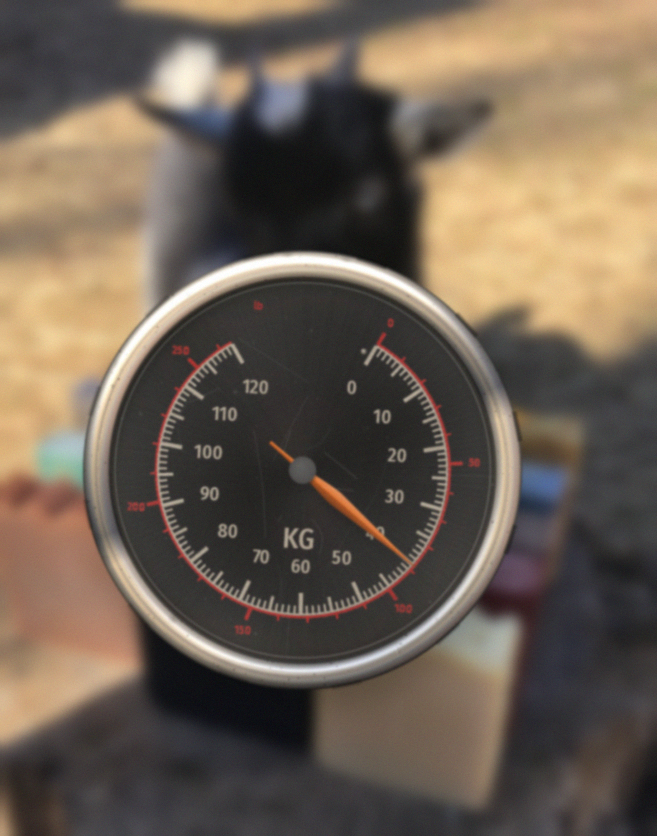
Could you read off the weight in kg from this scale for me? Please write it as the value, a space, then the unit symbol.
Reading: 40 kg
